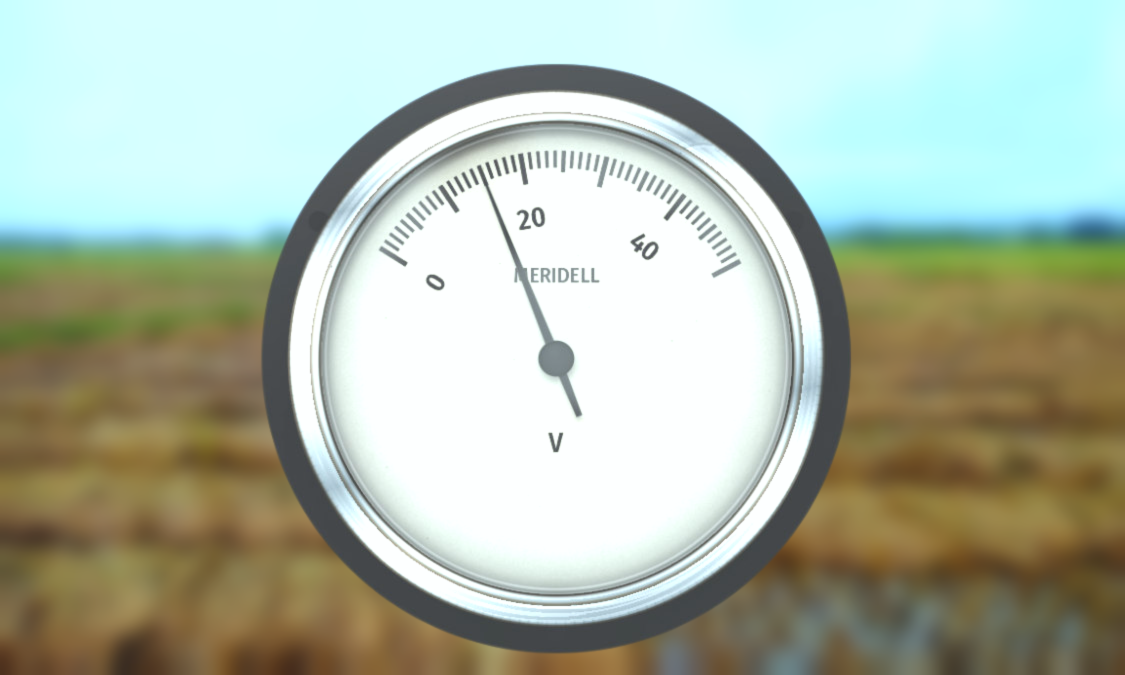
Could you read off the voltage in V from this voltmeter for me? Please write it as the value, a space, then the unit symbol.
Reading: 15 V
